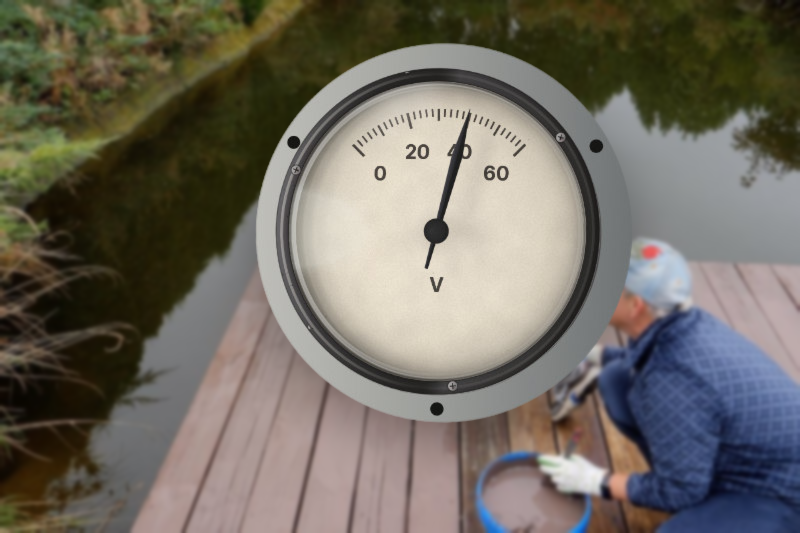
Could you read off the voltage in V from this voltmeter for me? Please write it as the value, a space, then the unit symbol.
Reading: 40 V
